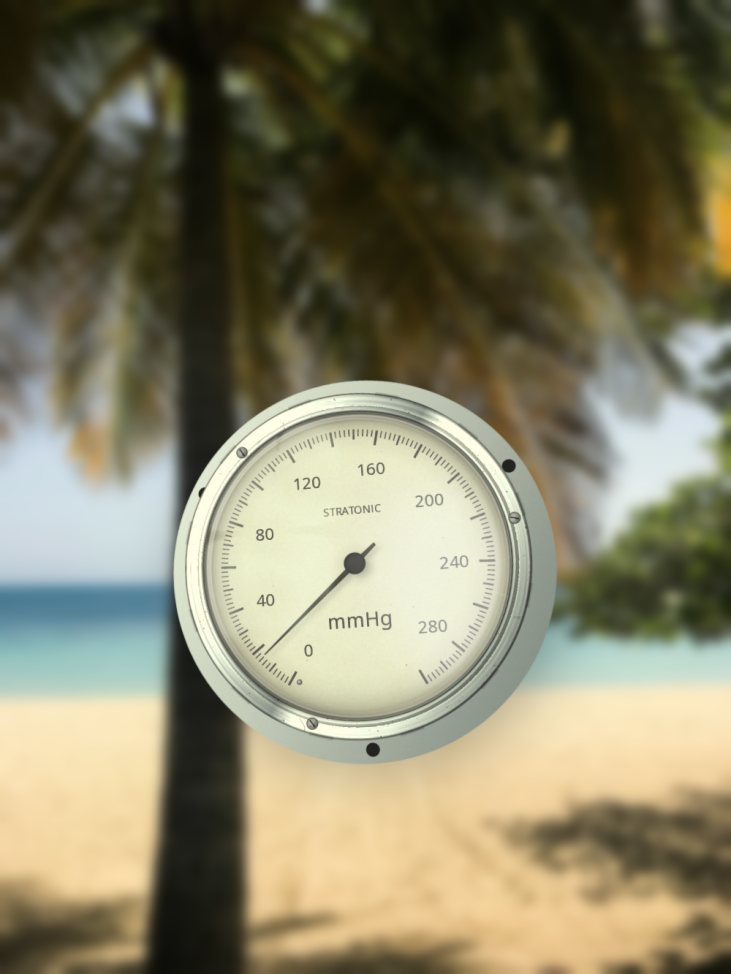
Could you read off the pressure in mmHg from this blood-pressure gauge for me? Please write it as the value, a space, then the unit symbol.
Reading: 16 mmHg
